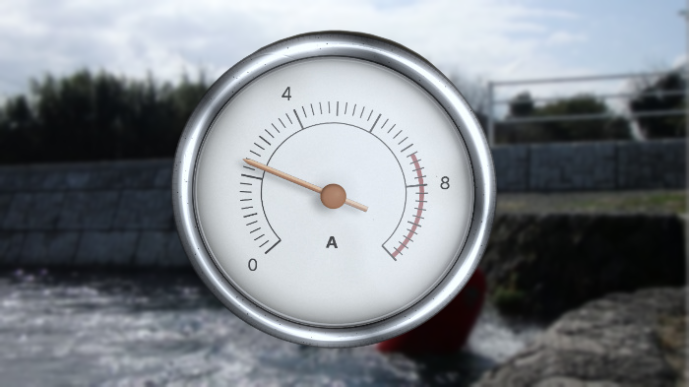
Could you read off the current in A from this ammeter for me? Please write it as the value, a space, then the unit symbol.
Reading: 2.4 A
